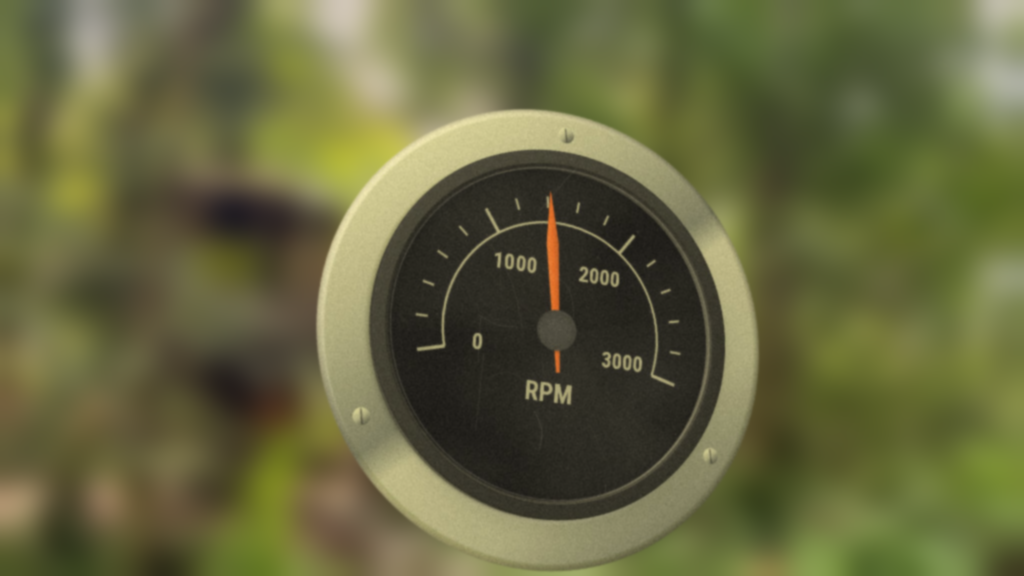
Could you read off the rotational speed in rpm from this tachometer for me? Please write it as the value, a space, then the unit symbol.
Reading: 1400 rpm
